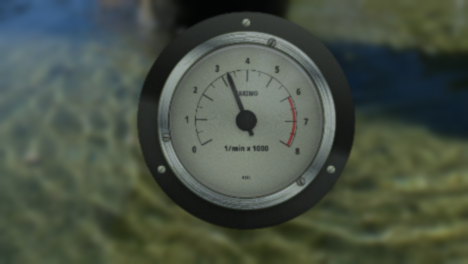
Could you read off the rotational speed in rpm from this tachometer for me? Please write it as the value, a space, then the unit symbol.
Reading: 3250 rpm
